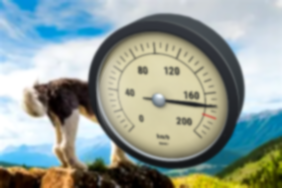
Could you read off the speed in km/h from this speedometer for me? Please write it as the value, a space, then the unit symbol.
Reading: 170 km/h
